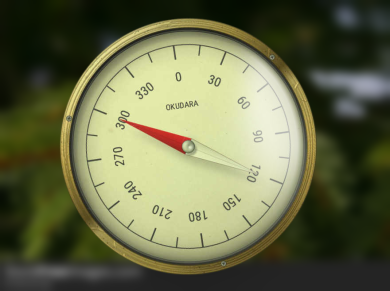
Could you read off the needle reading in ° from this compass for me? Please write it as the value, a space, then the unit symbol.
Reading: 300 °
